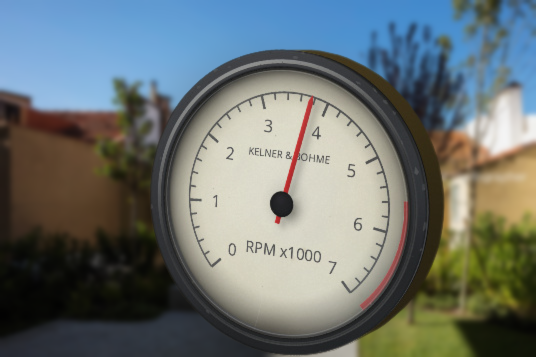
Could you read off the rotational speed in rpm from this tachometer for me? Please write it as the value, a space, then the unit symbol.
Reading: 3800 rpm
